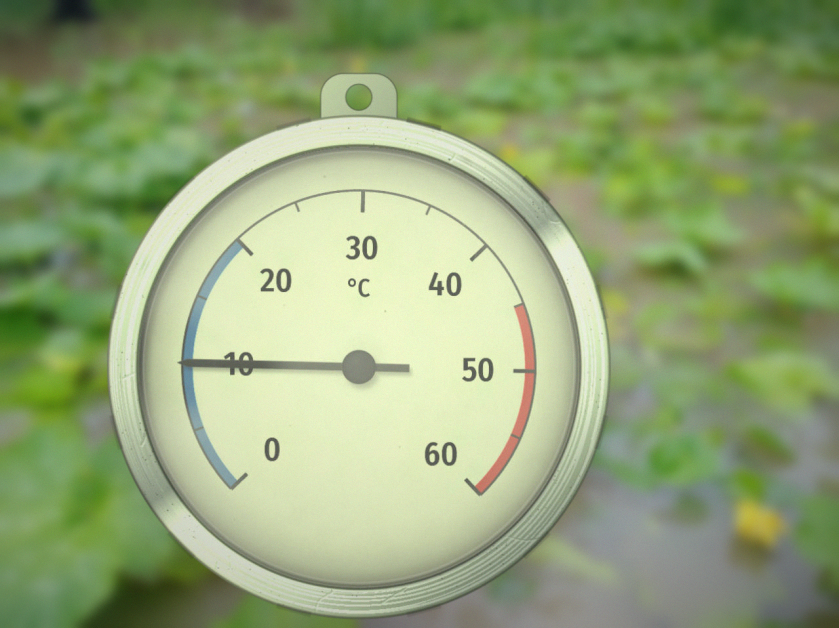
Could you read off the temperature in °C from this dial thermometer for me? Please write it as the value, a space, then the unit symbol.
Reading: 10 °C
